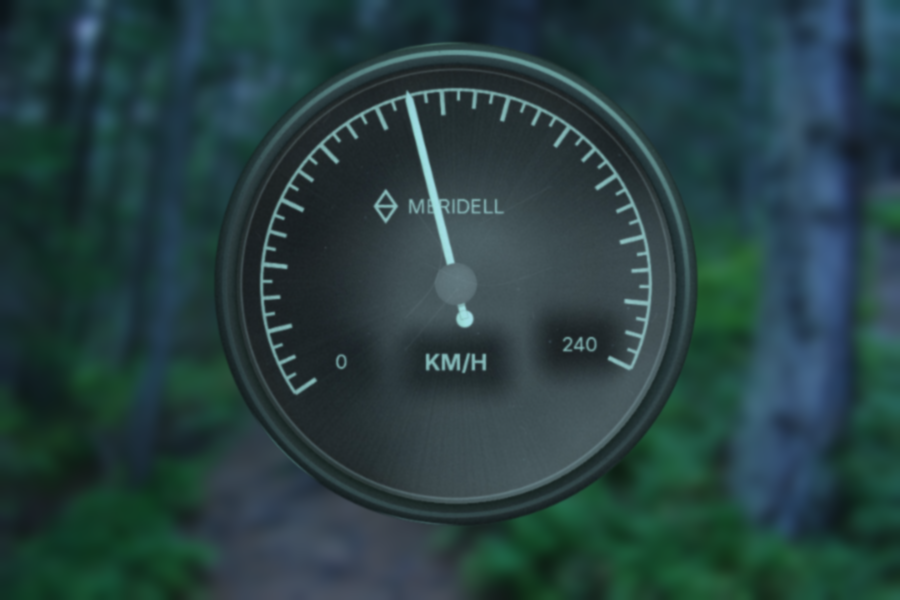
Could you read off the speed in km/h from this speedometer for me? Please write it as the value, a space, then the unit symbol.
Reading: 110 km/h
